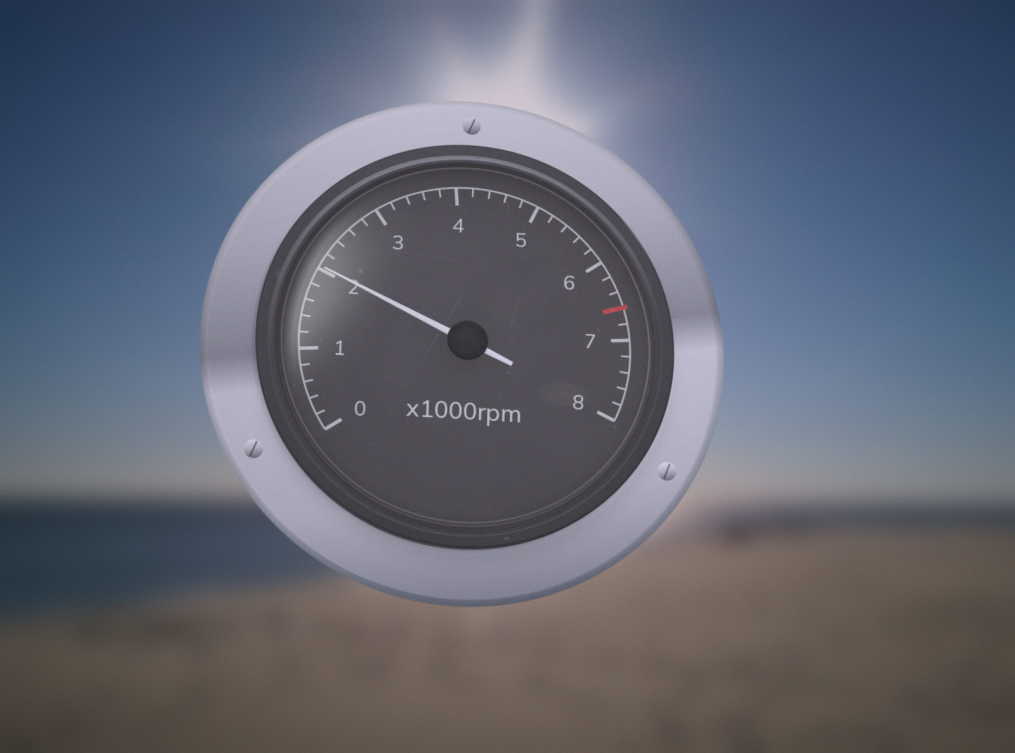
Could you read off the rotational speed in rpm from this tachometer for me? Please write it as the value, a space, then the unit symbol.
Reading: 2000 rpm
